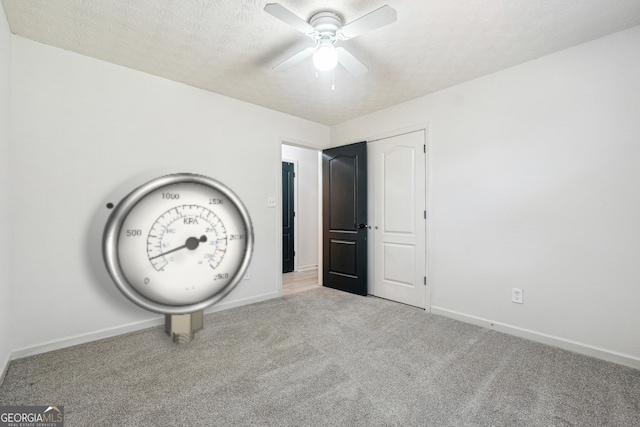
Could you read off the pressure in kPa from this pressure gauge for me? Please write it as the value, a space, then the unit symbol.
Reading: 200 kPa
